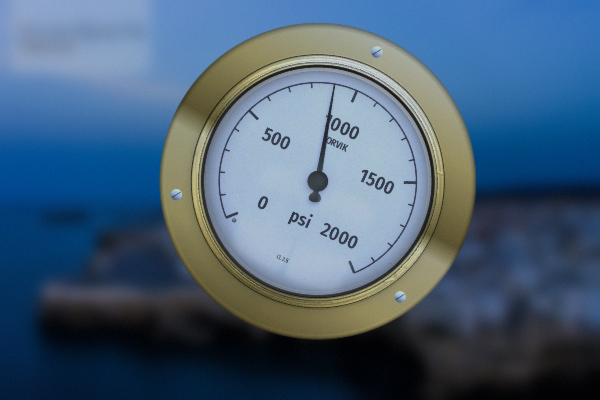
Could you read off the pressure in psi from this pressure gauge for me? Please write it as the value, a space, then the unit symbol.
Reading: 900 psi
